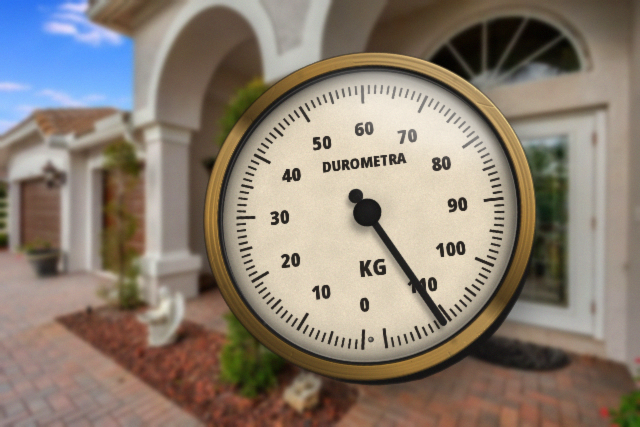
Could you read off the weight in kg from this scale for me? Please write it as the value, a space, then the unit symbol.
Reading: 111 kg
